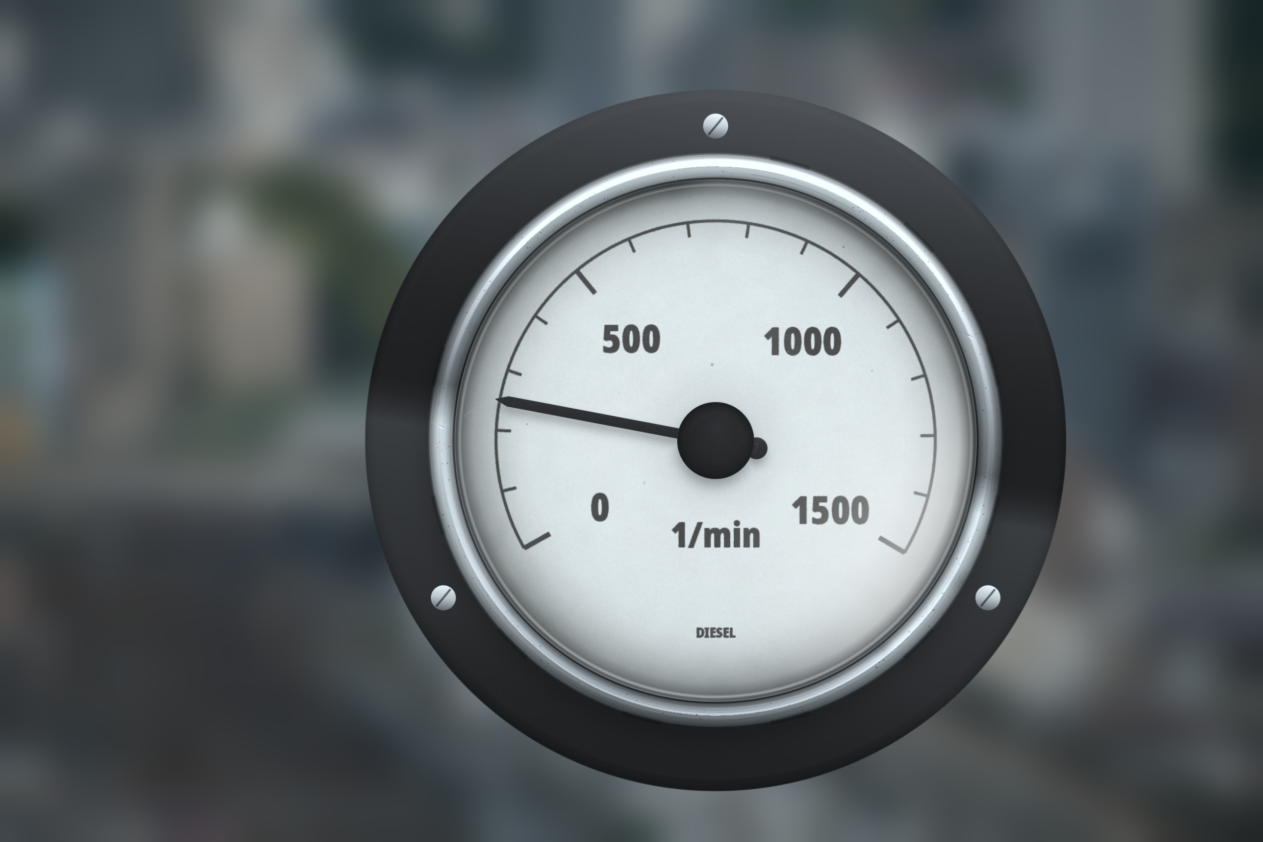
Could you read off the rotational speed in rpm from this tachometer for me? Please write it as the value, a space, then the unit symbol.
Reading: 250 rpm
